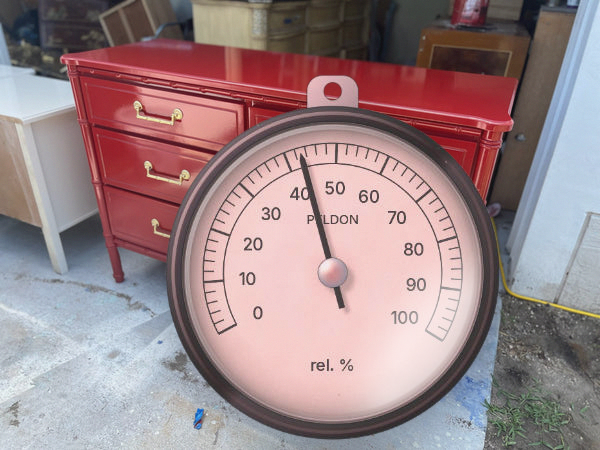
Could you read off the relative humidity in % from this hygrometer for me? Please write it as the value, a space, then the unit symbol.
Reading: 43 %
